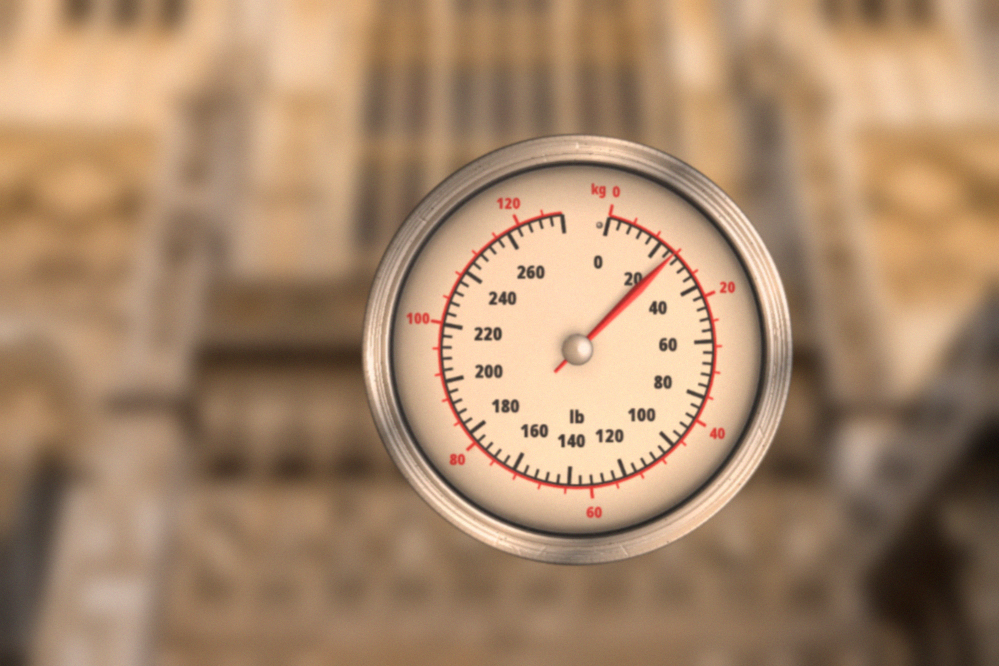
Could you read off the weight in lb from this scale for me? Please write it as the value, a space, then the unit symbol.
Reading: 26 lb
